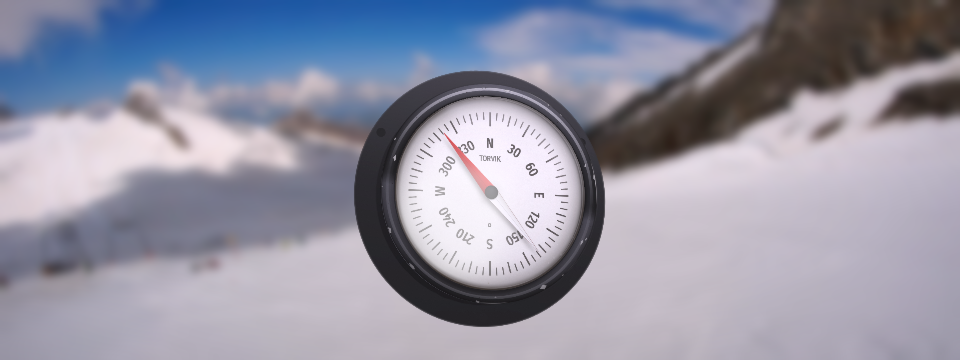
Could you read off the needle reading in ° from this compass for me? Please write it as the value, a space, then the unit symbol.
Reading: 320 °
